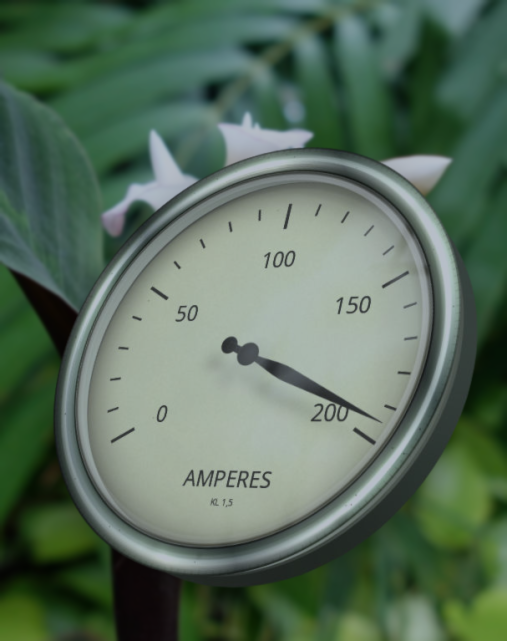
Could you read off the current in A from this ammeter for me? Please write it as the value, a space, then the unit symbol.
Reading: 195 A
